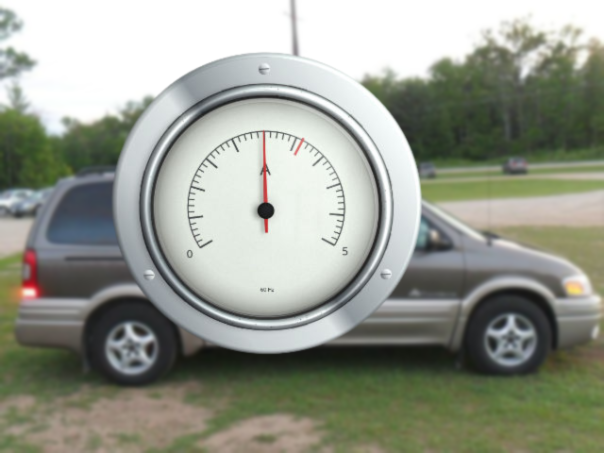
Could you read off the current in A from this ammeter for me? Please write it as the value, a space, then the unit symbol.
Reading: 2.5 A
